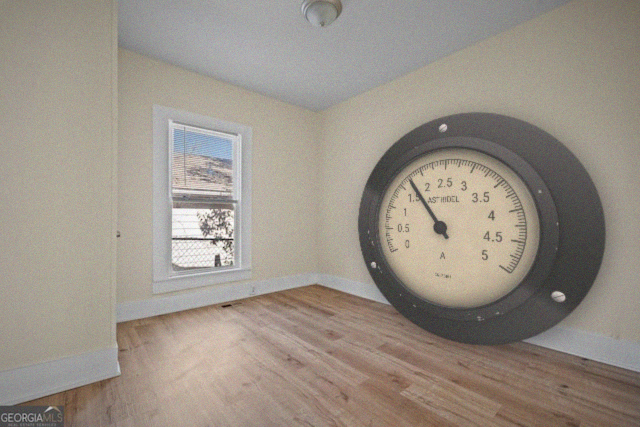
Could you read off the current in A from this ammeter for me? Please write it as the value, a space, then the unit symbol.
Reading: 1.75 A
